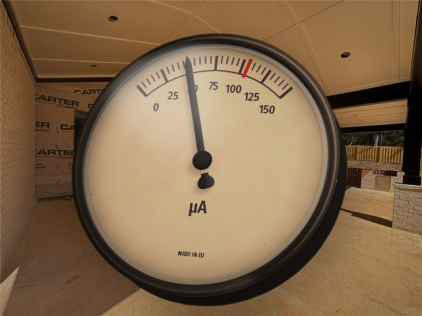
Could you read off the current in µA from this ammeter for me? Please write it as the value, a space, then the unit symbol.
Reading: 50 µA
